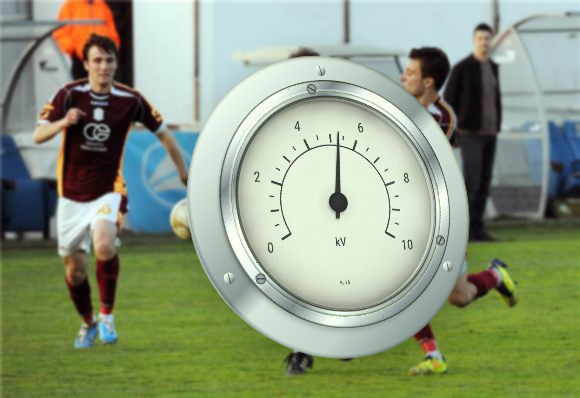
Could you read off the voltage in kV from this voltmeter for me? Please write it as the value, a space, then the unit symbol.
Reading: 5.25 kV
